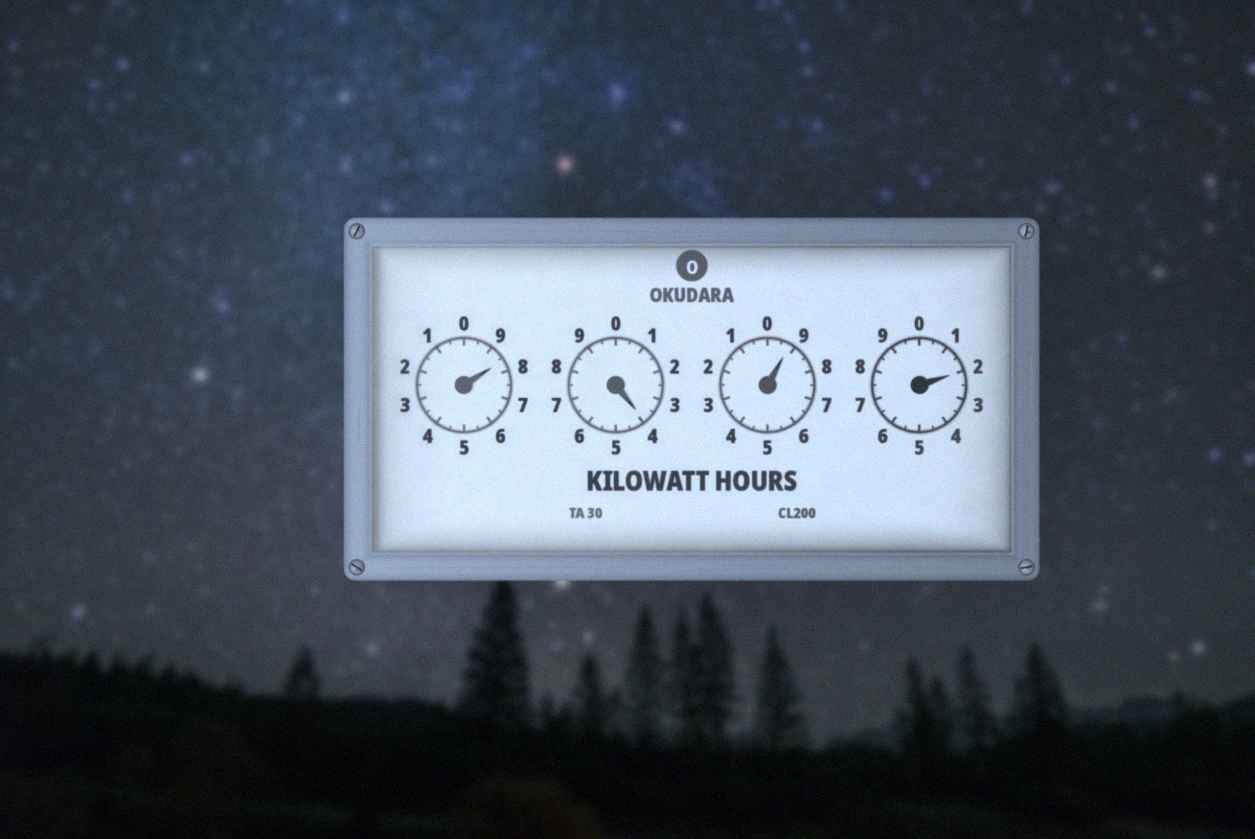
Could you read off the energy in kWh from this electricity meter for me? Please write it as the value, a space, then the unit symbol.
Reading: 8392 kWh
